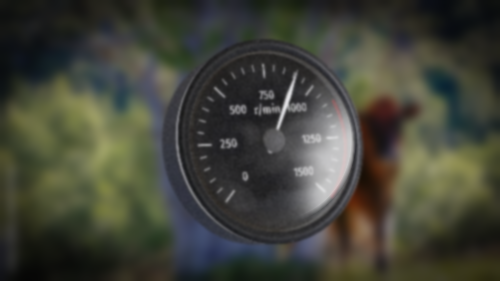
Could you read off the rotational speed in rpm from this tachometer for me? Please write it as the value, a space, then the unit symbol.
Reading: 900 rpm
